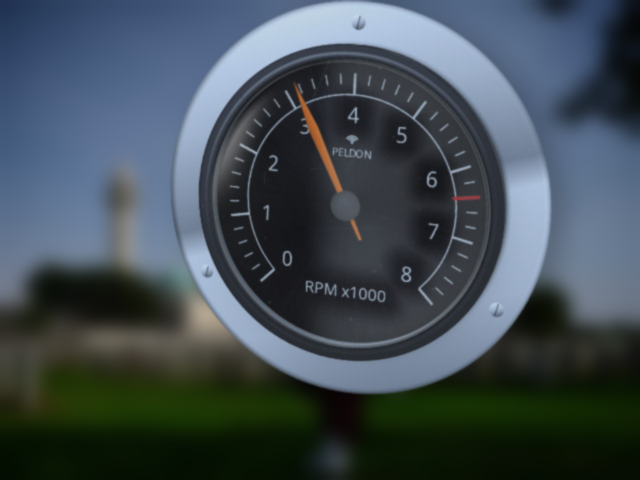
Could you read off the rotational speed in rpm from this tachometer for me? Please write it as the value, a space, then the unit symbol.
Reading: 3200 rpm
